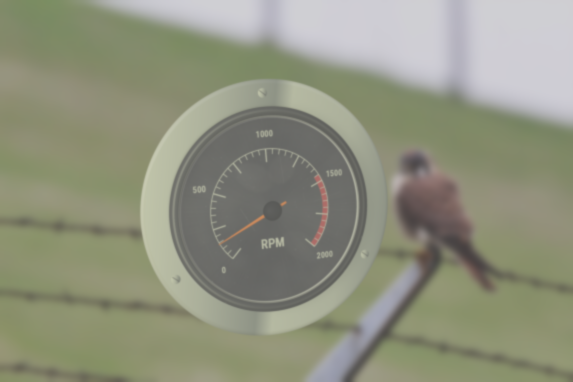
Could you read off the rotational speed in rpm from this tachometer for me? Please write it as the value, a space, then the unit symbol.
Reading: 150 rpm
